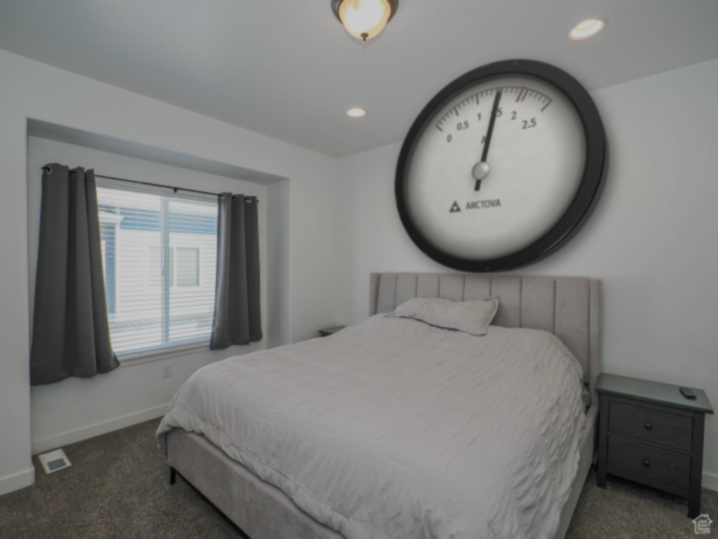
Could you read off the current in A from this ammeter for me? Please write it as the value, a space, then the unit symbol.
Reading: 1.5 A
